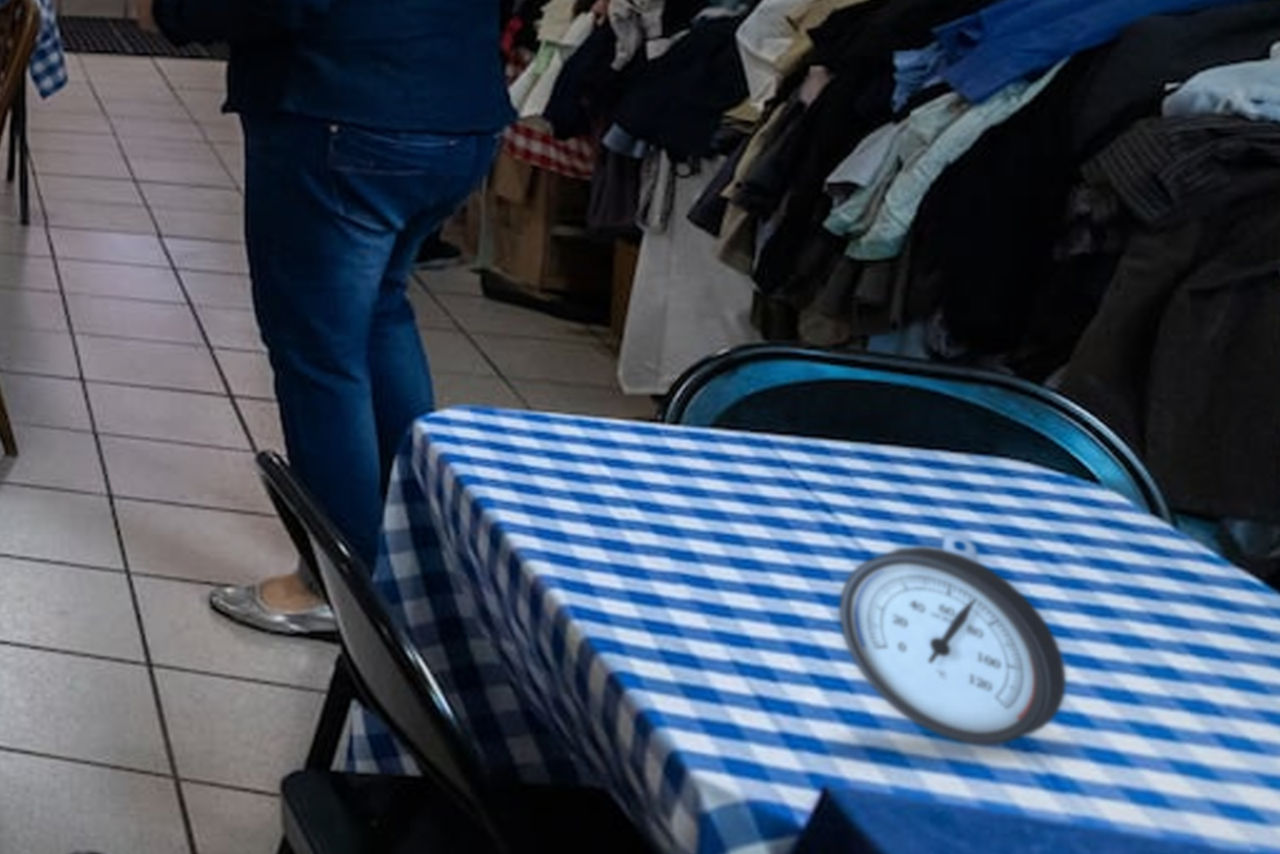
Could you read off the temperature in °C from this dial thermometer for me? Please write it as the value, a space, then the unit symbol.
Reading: 70 °C
